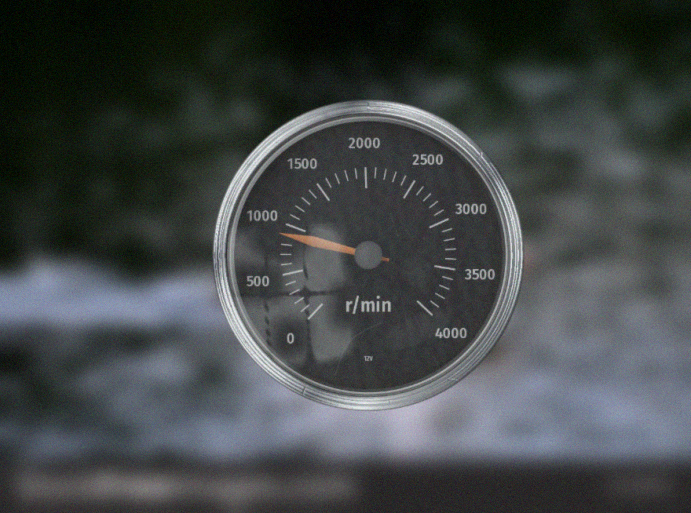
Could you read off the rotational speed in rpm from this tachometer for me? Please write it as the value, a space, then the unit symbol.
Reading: 900 rpm
